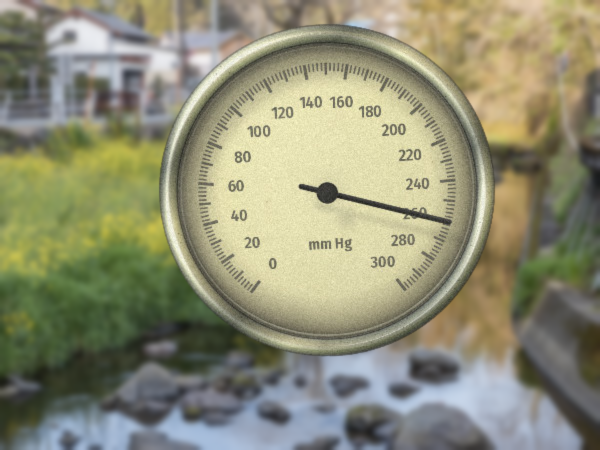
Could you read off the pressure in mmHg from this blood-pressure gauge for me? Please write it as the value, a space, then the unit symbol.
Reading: 260 mmHg
